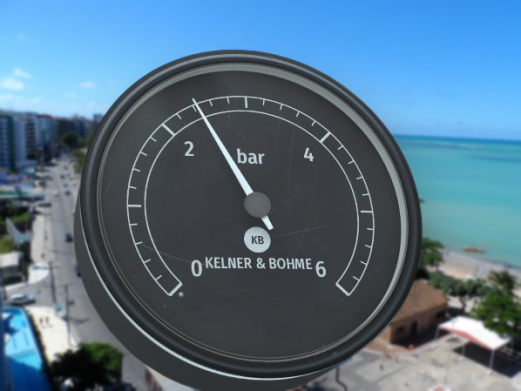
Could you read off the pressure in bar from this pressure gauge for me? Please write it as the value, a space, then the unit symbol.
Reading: 2.4 bar
